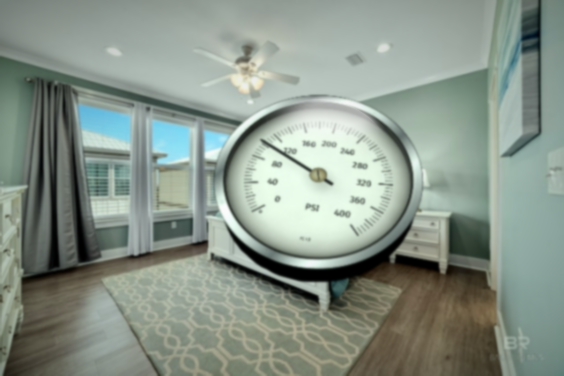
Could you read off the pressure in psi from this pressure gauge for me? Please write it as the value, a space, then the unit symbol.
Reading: 100 psi
